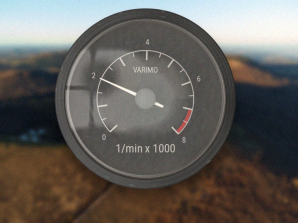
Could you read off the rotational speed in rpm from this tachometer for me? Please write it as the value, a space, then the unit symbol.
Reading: 2000 rpm
